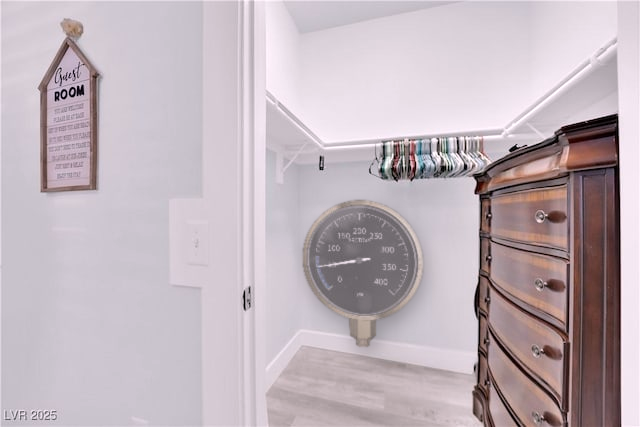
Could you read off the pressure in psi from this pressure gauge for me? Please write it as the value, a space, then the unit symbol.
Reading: 50 psi
